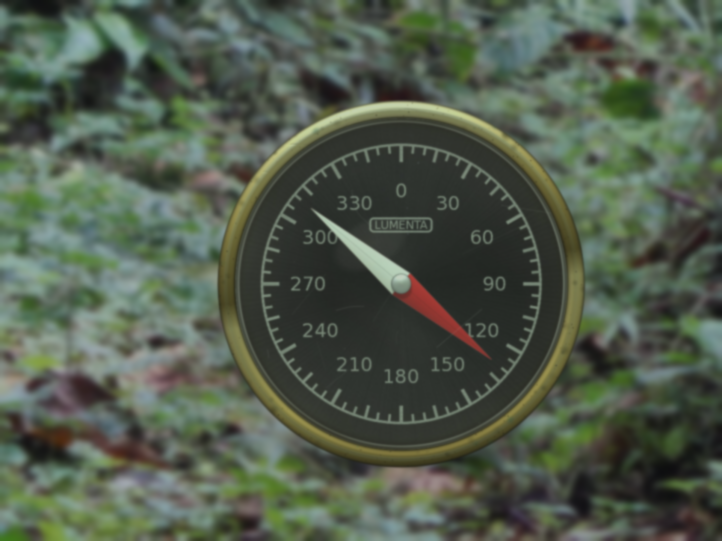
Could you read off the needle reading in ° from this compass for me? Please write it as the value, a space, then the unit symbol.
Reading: 130 °
